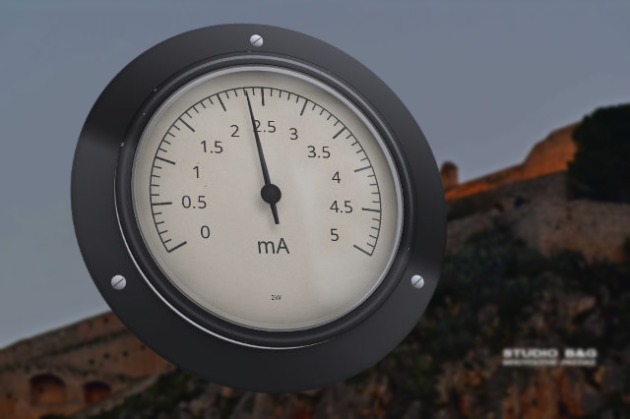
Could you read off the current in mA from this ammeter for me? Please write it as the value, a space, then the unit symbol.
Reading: 2.3 mA
